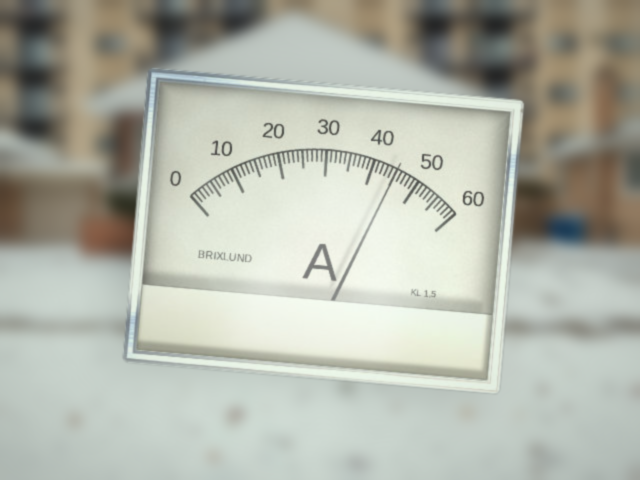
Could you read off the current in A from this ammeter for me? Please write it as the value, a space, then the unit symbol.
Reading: 45 A
